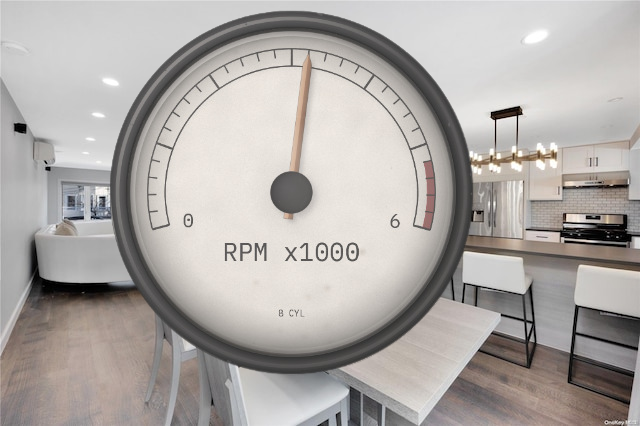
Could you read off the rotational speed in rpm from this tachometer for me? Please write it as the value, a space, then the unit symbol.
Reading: 3200 rpm
